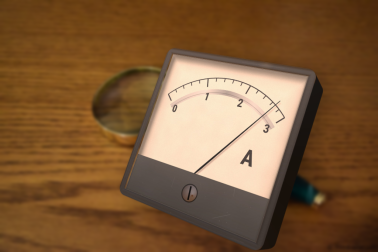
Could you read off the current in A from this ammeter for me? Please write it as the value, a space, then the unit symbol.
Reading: 2.7 A
